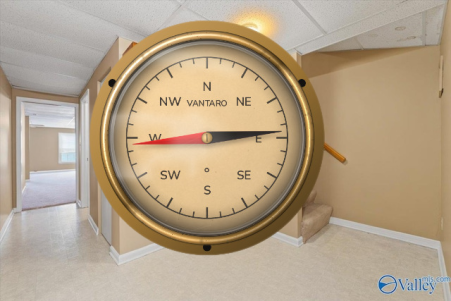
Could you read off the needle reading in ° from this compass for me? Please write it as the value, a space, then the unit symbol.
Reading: 265 °
